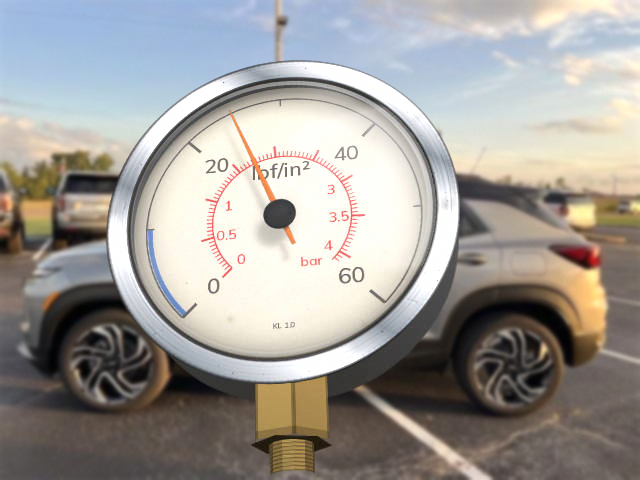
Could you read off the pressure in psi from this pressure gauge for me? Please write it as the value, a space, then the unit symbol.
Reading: 25 psi
